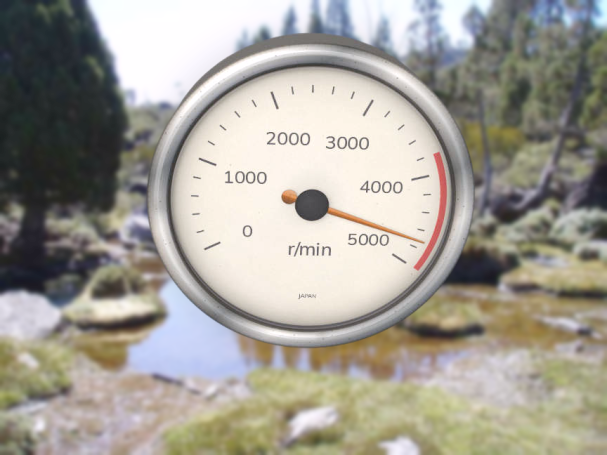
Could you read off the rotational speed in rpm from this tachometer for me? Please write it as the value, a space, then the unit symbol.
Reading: 4700 rpm
